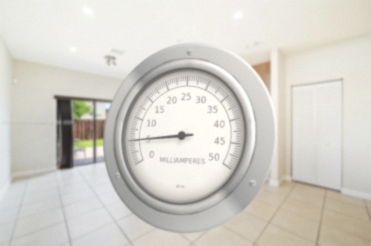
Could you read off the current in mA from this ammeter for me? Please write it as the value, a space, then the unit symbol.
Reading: 5 mA
